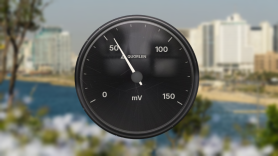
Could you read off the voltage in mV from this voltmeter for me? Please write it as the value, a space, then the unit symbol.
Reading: 55 mV
